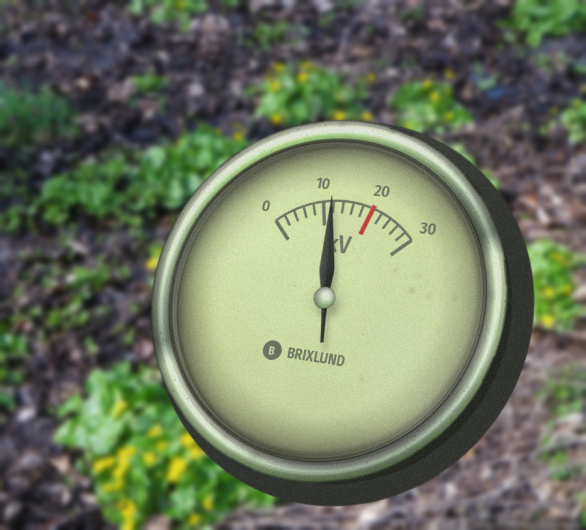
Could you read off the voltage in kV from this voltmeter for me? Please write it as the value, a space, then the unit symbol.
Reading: 12 kV
